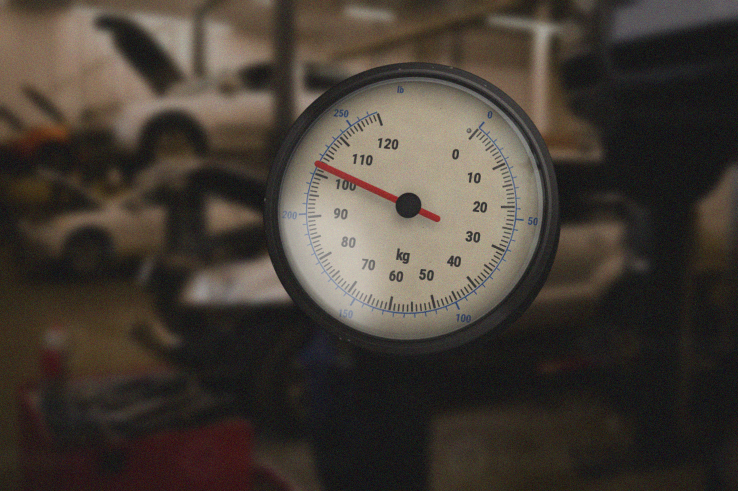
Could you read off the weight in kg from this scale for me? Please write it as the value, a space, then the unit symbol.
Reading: 102 kg
